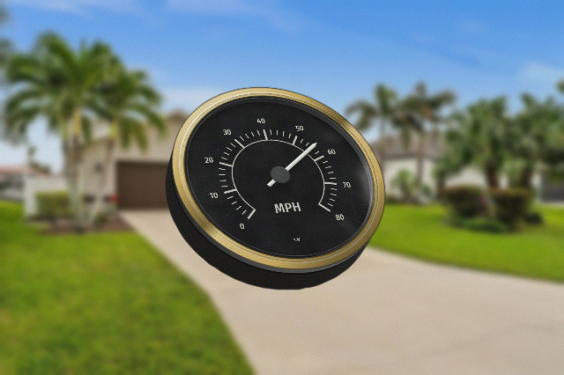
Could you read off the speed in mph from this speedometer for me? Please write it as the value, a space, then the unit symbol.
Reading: 56 mph
